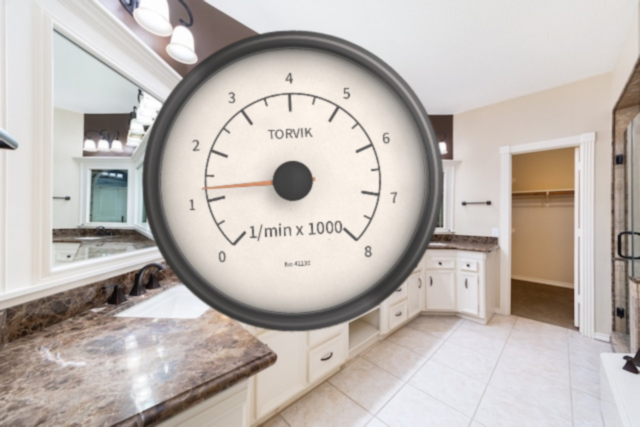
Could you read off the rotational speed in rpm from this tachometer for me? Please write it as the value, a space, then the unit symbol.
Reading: 1250 rpm
